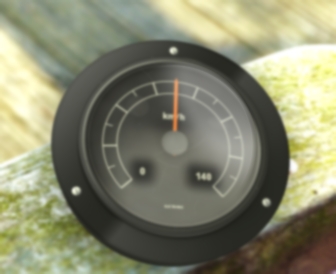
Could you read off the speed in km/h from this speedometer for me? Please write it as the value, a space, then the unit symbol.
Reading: 70 km/h
